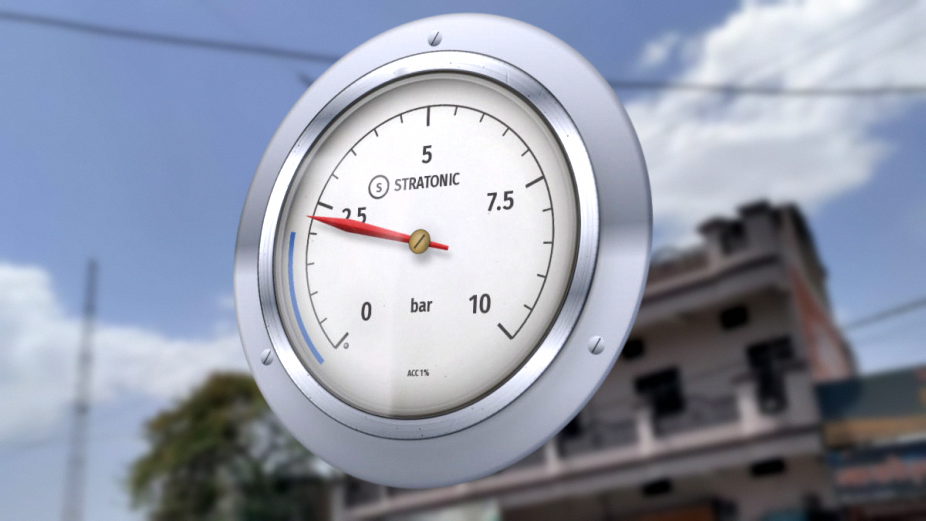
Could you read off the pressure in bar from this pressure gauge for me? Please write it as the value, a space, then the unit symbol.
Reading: 2.25 bar
